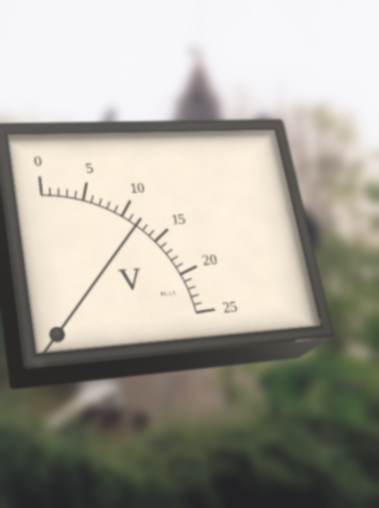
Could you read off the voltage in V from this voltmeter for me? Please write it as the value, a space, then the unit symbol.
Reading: 12 V
